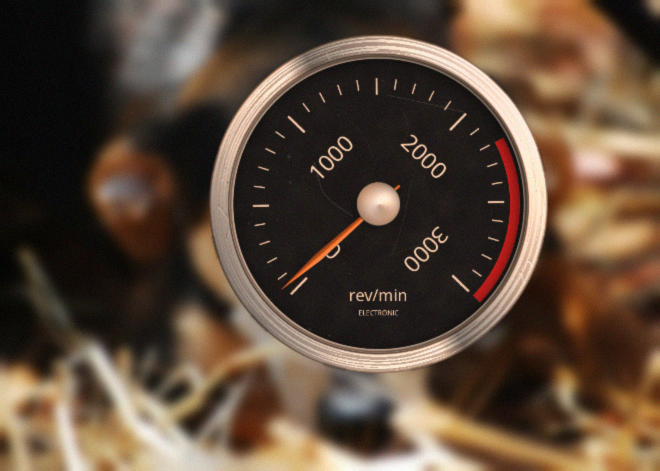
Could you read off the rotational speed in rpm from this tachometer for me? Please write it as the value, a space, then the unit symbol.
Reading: 50 rpm
